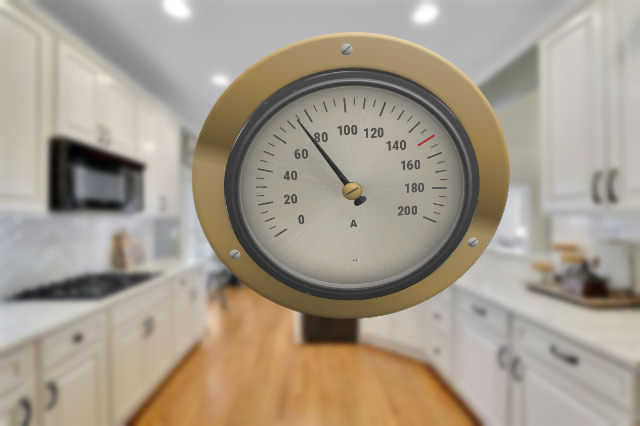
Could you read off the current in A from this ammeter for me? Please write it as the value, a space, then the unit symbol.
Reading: 75 A
